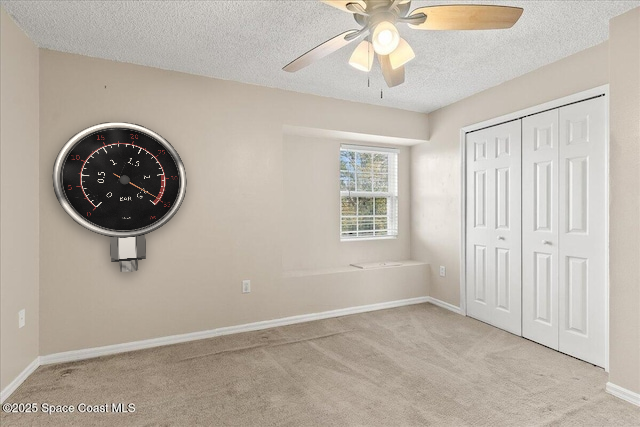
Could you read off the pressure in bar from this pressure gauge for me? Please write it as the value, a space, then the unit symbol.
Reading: 2.4 bar
